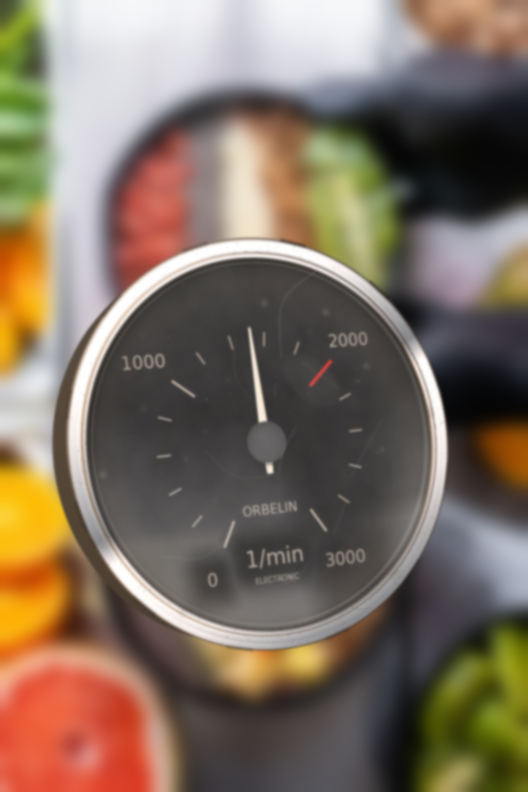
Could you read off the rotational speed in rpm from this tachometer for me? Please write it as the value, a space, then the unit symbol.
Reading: 1500 rpm
